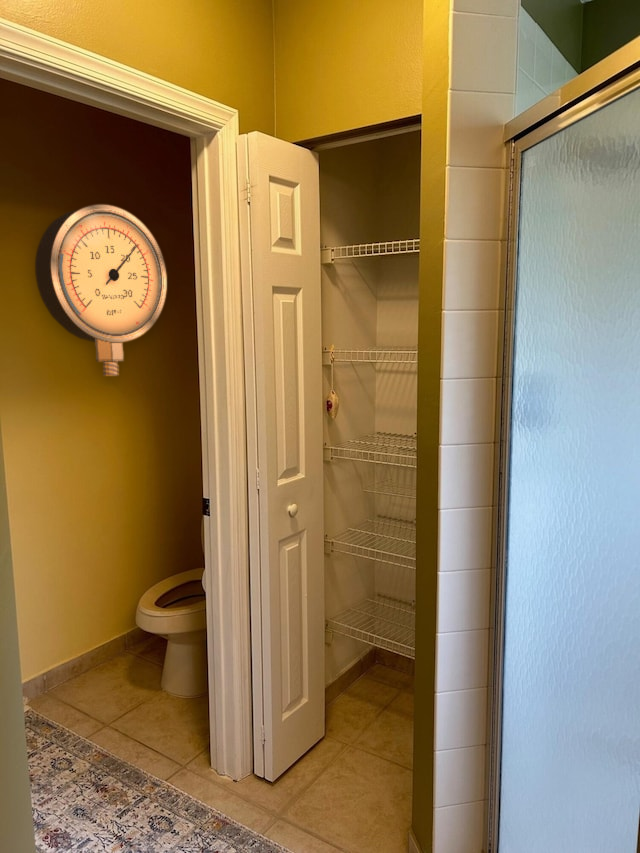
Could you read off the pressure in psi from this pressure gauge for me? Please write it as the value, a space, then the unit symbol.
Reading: 20 psi
